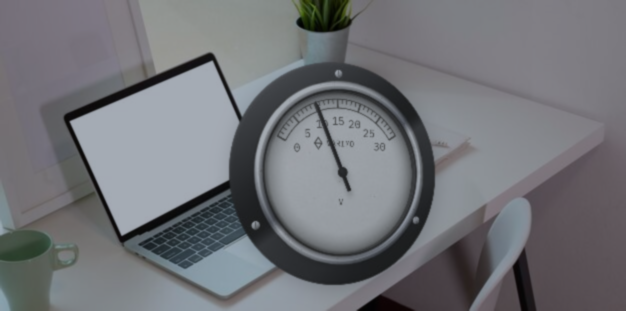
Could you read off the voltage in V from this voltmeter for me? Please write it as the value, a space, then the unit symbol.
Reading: 10 V
